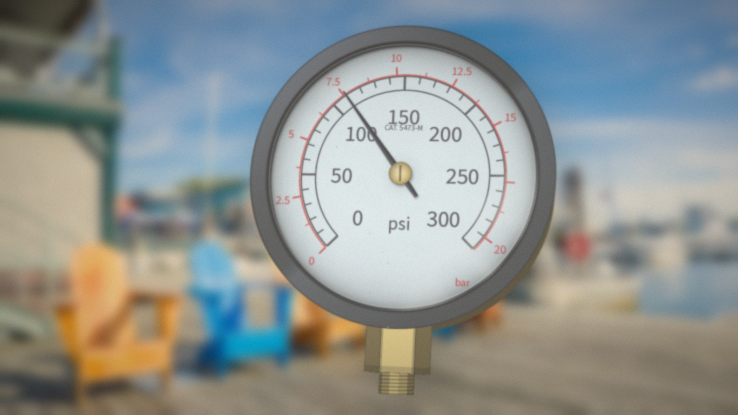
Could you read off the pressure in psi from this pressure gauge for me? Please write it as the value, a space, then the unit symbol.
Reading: 110 psi
